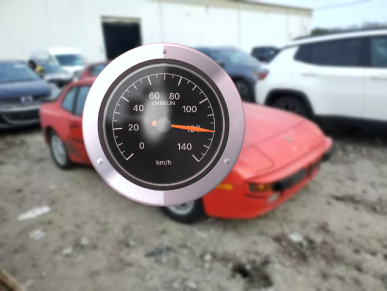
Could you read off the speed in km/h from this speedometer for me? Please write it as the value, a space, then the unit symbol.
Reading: 120 km/h
